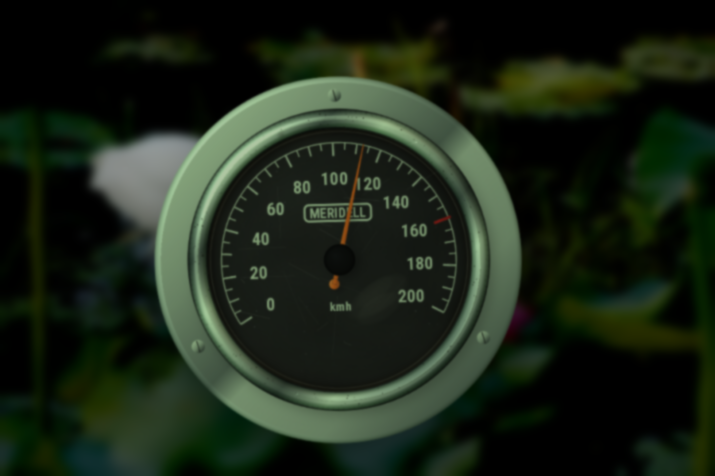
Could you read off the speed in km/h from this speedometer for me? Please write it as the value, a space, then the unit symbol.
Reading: 112.5 km/h
